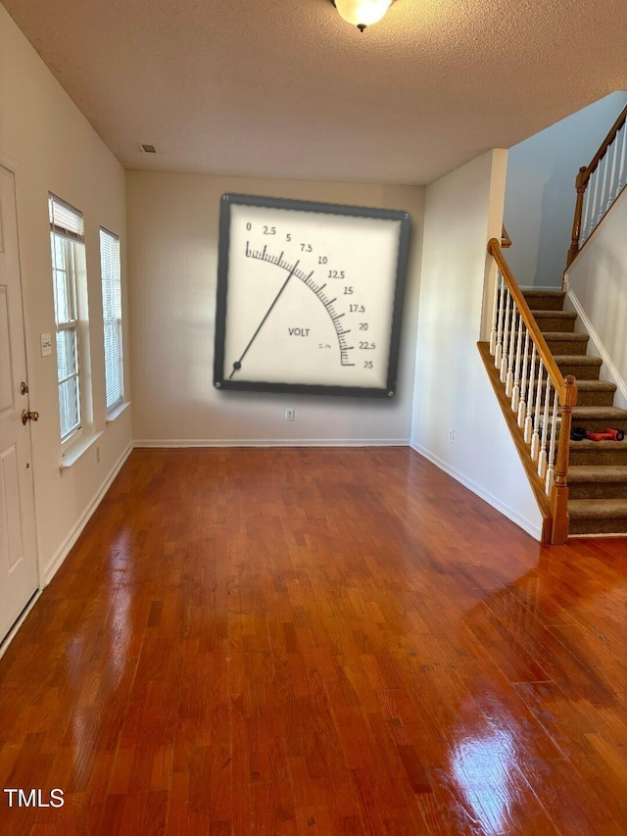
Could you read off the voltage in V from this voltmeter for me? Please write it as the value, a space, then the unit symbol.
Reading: 7.5 V
